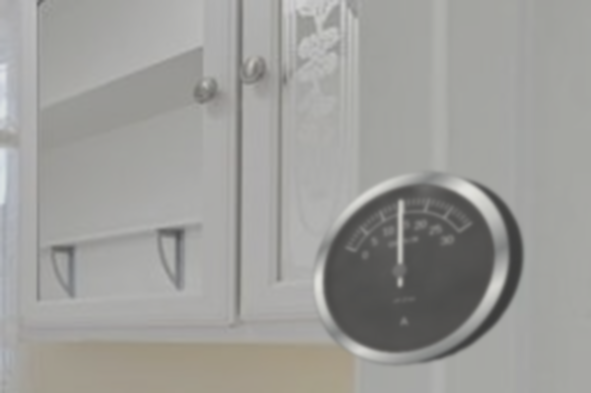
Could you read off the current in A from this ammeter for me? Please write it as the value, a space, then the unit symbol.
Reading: 15 A
